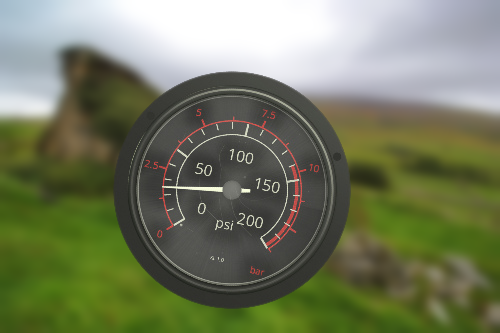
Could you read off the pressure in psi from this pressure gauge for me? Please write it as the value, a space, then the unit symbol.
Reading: 25 psi
